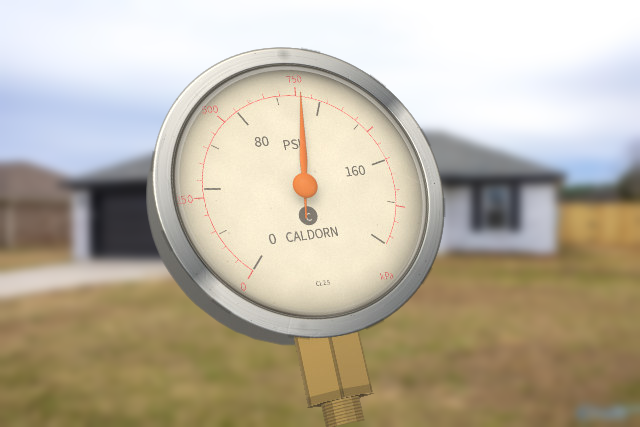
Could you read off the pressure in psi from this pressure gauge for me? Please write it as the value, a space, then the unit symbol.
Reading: 110 psi
